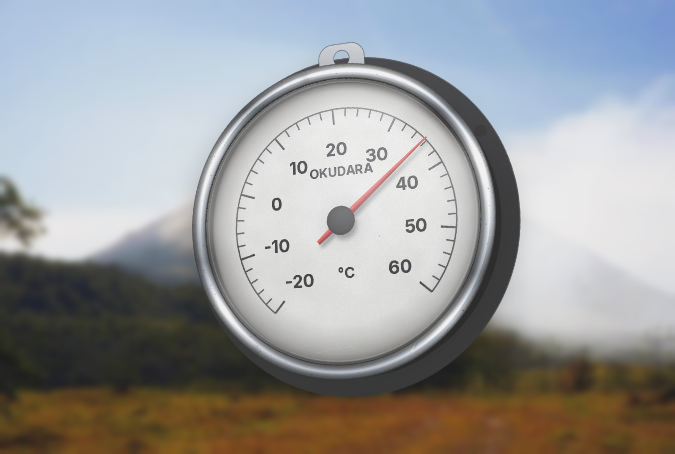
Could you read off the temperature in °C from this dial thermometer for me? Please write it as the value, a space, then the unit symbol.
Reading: 36 °C
